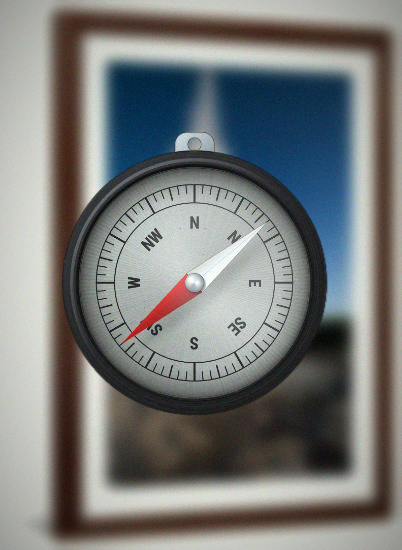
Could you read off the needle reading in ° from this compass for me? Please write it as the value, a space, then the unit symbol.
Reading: 230 °
